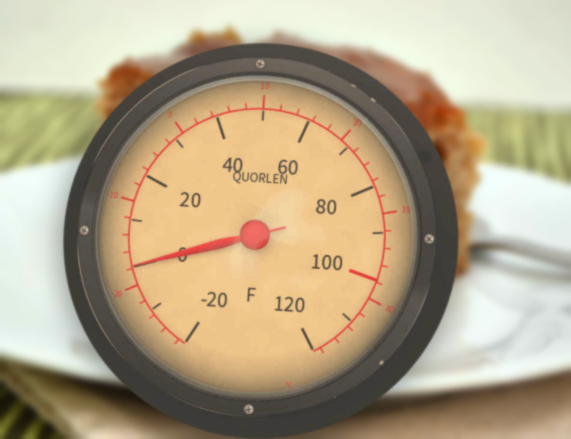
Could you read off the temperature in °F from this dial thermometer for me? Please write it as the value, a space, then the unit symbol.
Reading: 0 °F
